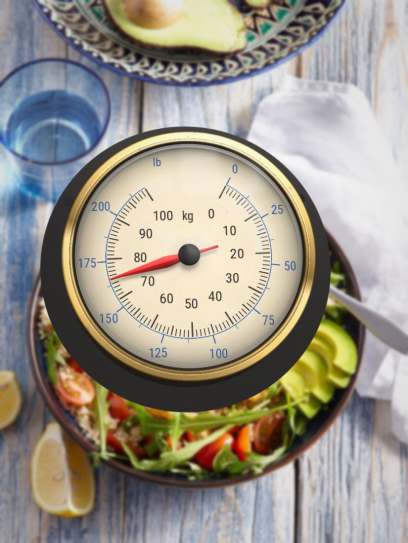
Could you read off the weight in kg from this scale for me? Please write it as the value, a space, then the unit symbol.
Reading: 75 kg
